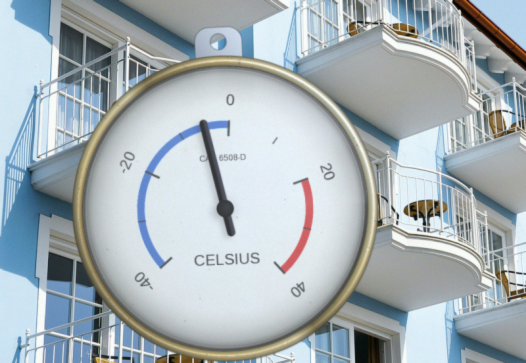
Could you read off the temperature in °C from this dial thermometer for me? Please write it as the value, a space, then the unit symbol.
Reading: -5 °C
